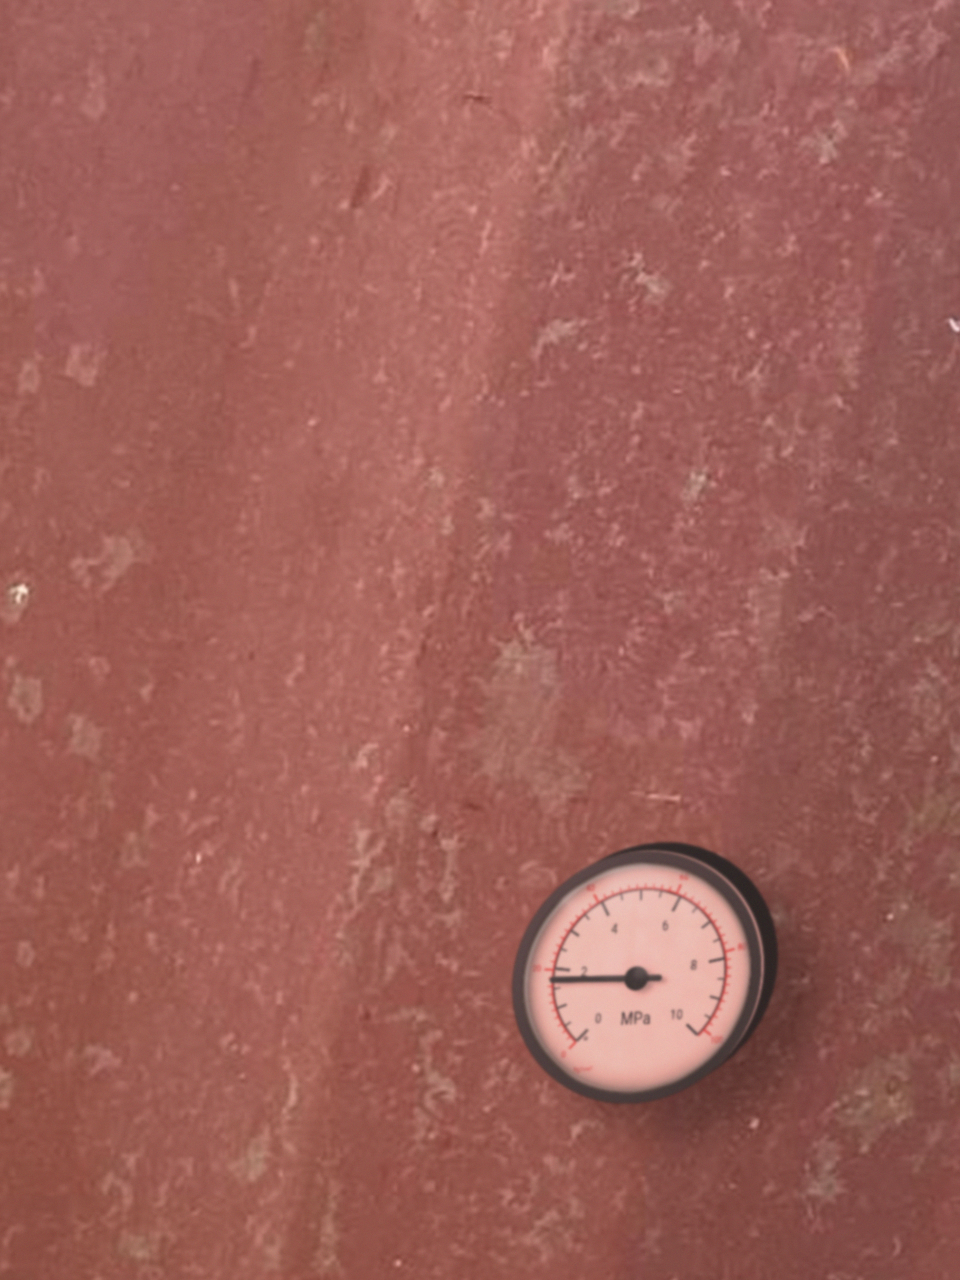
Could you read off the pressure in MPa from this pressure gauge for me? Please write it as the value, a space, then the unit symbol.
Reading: 1.75 MPa
